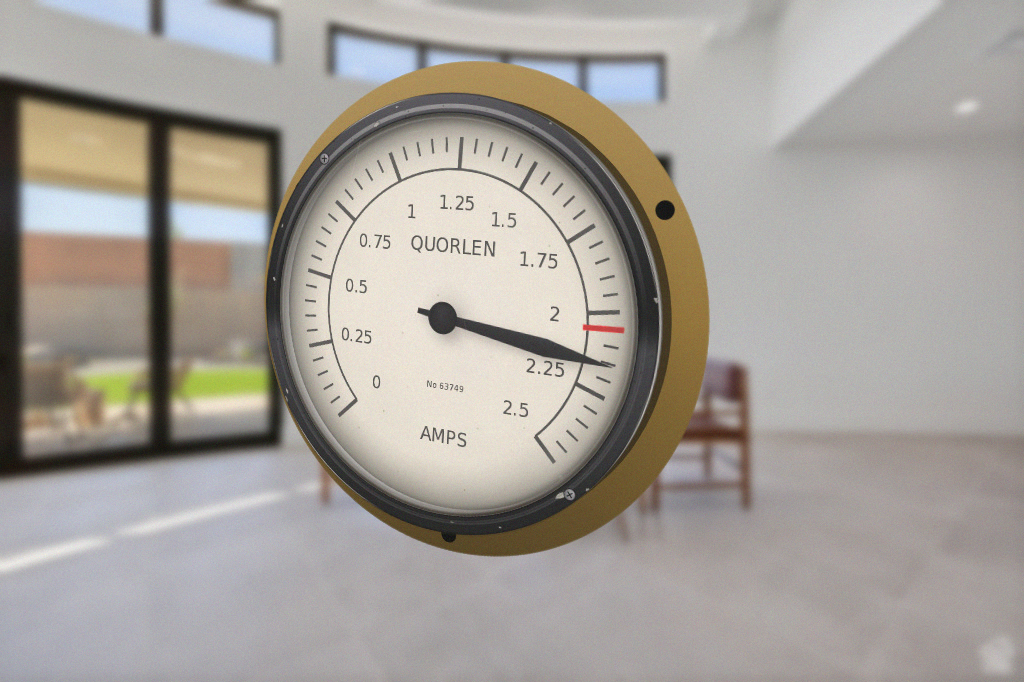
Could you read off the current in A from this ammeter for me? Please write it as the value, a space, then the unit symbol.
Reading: 2.15 A
